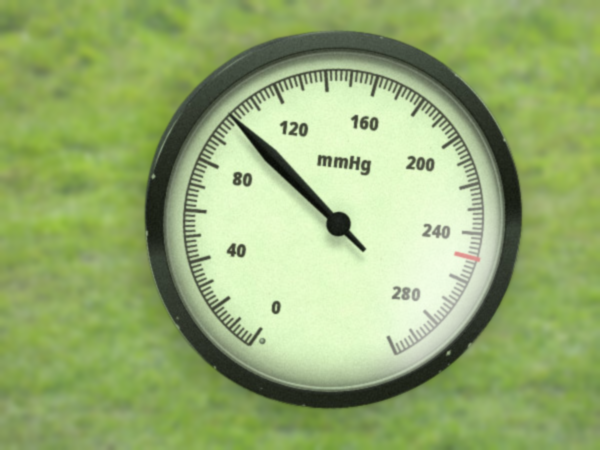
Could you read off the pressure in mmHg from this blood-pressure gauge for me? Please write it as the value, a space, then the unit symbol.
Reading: 100 mmHg
